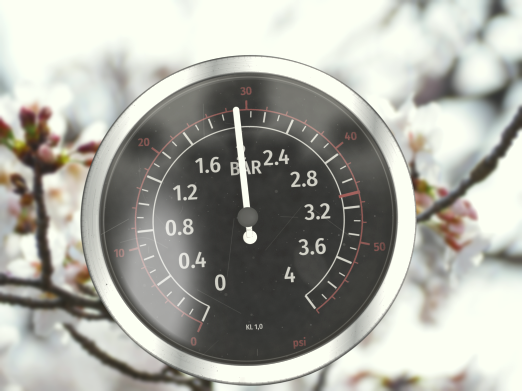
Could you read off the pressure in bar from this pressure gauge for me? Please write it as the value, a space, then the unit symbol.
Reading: 2 bar
